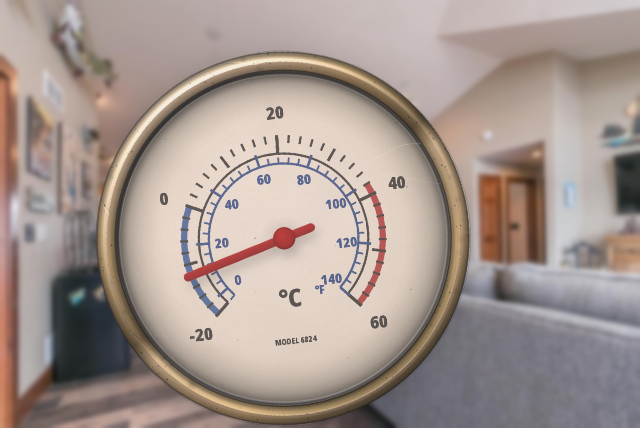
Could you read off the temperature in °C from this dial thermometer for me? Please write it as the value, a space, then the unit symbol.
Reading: -12 °C
